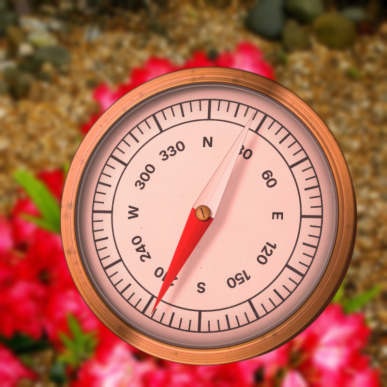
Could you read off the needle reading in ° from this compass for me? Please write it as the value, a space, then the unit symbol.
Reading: 205 °
